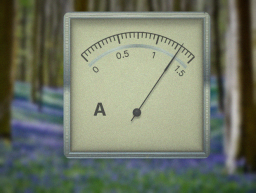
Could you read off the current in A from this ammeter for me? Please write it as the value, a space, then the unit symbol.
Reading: 1.3 A
